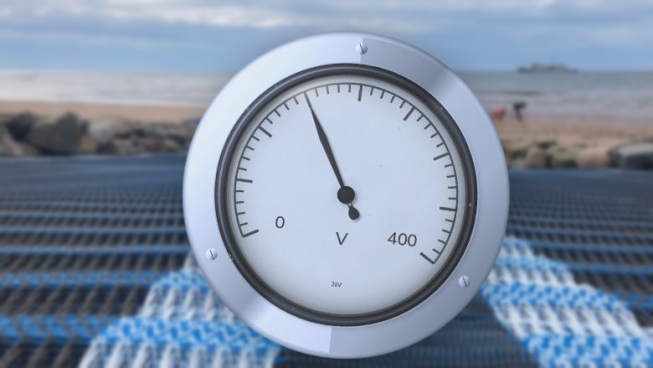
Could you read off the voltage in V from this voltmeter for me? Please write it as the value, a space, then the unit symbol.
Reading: 150 V
